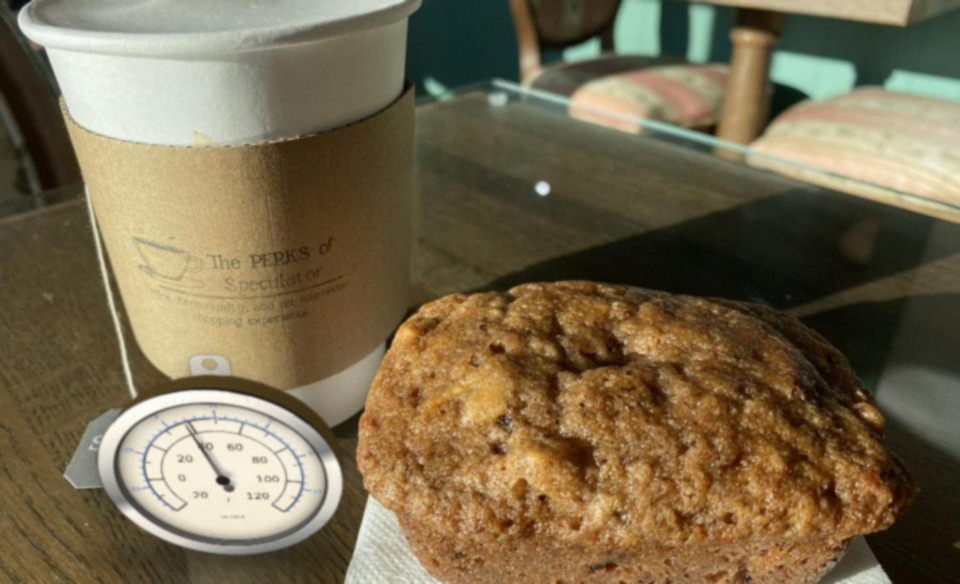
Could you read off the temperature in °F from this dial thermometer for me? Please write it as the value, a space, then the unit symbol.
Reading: 40 °F
